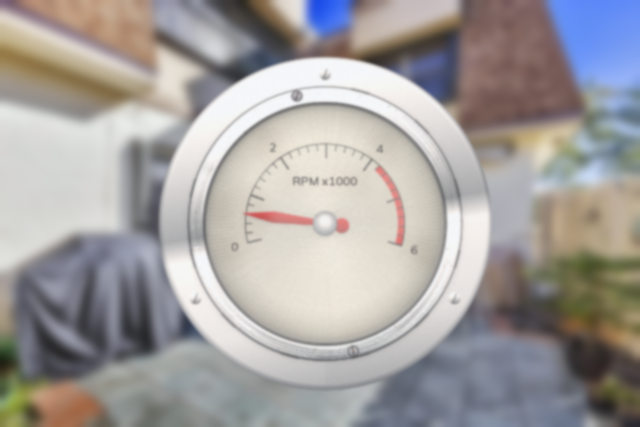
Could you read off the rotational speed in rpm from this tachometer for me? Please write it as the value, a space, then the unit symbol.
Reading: 600 rpm
